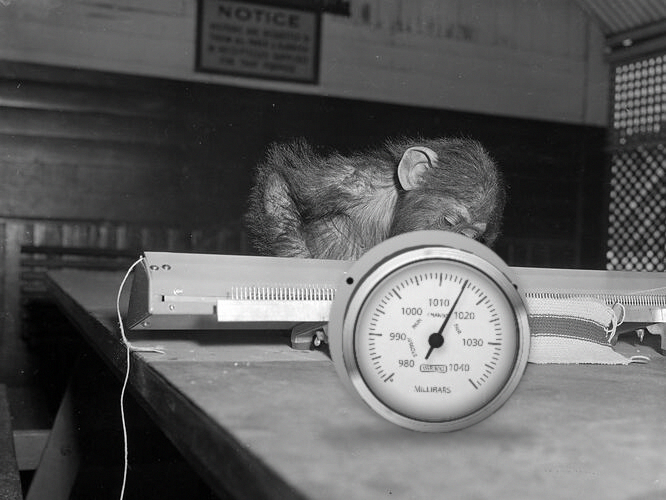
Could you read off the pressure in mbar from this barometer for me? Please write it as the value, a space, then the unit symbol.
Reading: 1015 mbar
